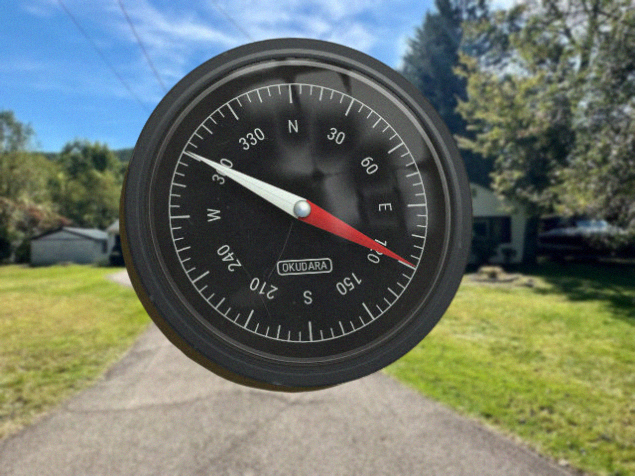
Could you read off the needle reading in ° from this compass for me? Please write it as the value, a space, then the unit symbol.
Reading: 120 °
